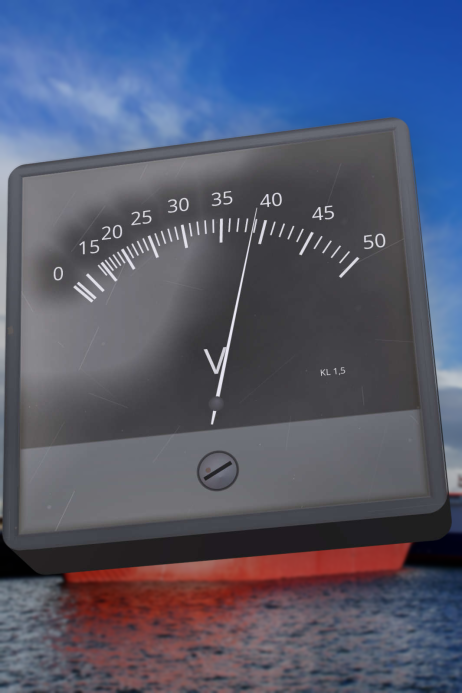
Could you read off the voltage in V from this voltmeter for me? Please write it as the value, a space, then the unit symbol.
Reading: 39 V
